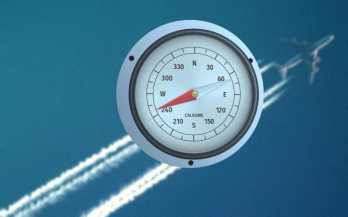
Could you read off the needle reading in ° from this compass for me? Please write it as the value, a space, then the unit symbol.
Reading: 247.5 °
